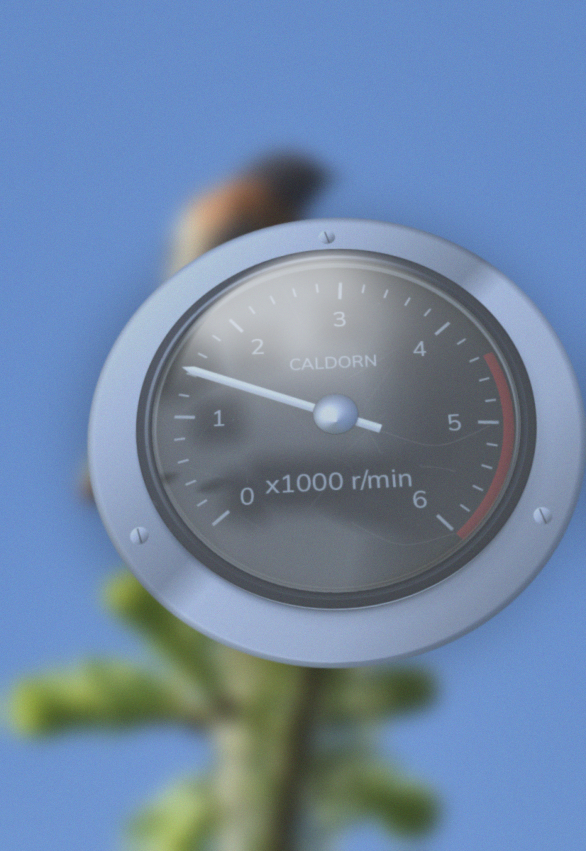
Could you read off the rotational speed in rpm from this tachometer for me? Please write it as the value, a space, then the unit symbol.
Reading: 1400 rpm
